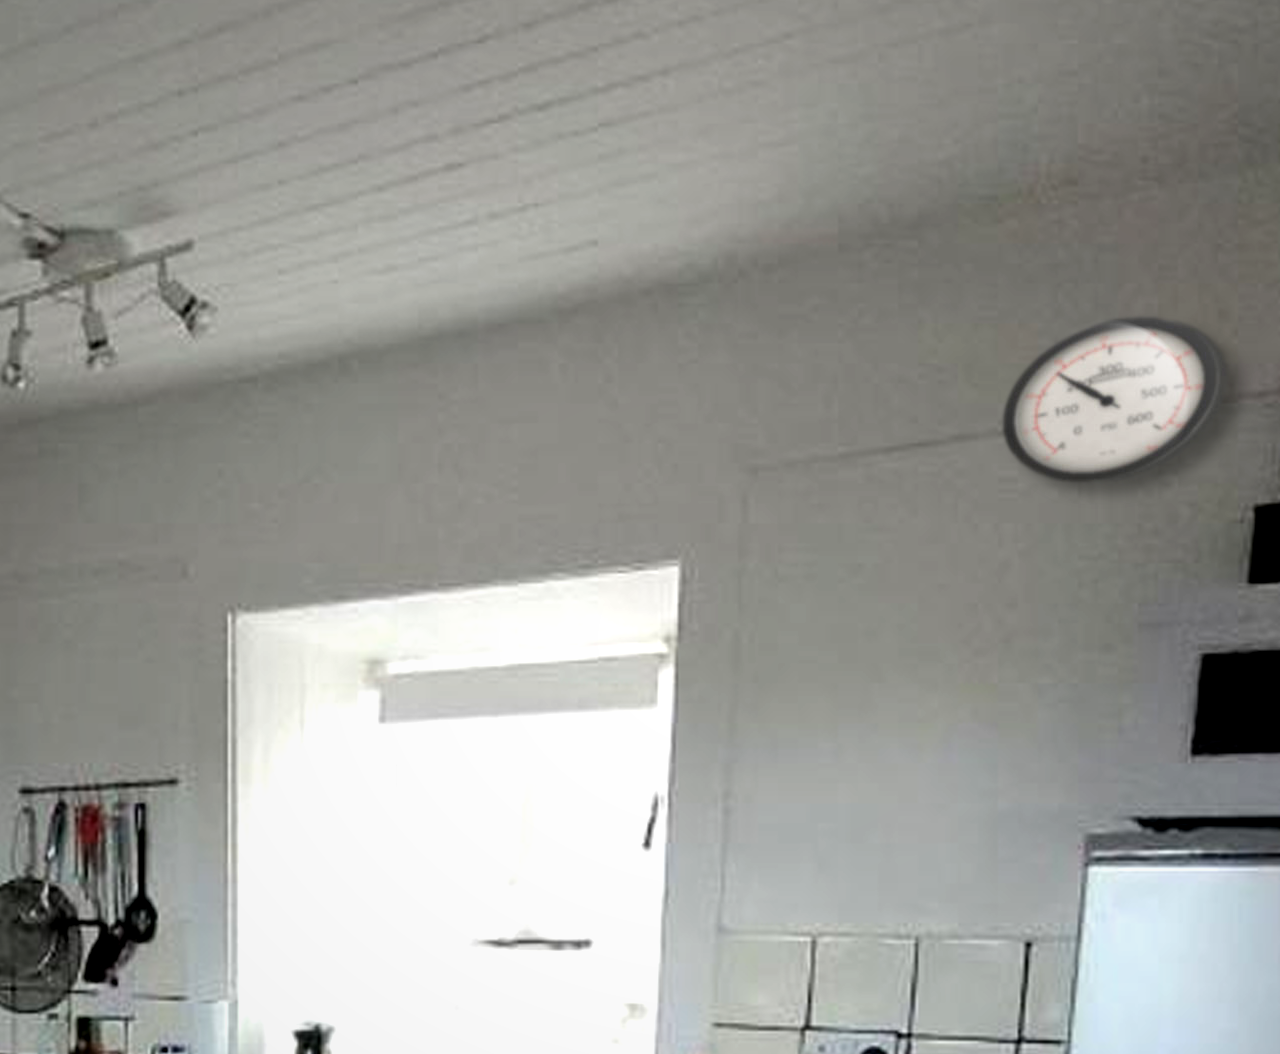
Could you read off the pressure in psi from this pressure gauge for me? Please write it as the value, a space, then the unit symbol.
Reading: 200 psi
